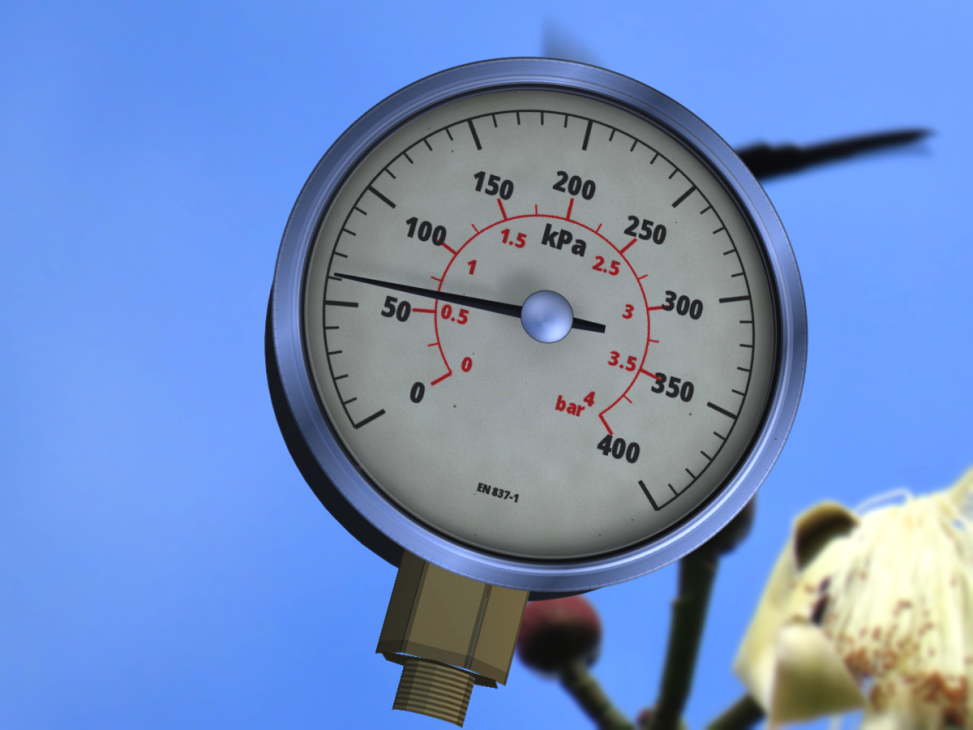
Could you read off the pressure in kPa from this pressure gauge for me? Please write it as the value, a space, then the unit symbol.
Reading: 60 kPa
